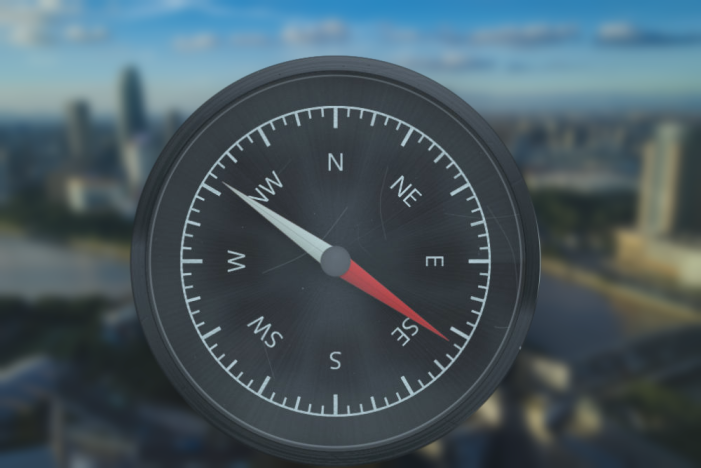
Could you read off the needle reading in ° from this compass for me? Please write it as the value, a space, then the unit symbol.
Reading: 125 °
